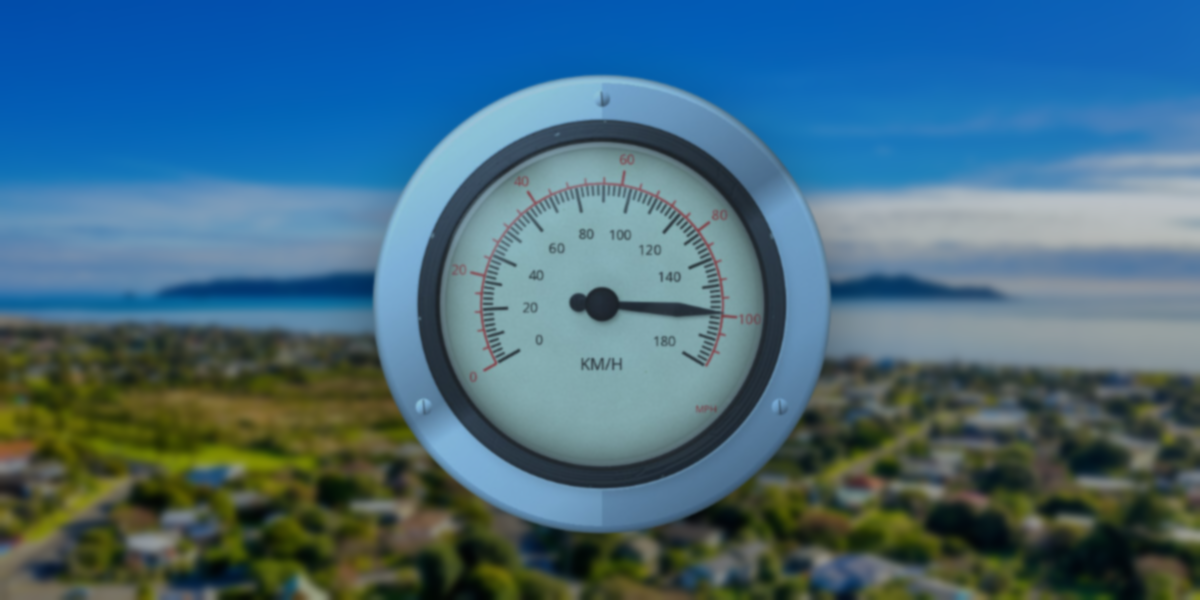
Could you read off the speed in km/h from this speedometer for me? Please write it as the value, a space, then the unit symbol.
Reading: 160 km/h
